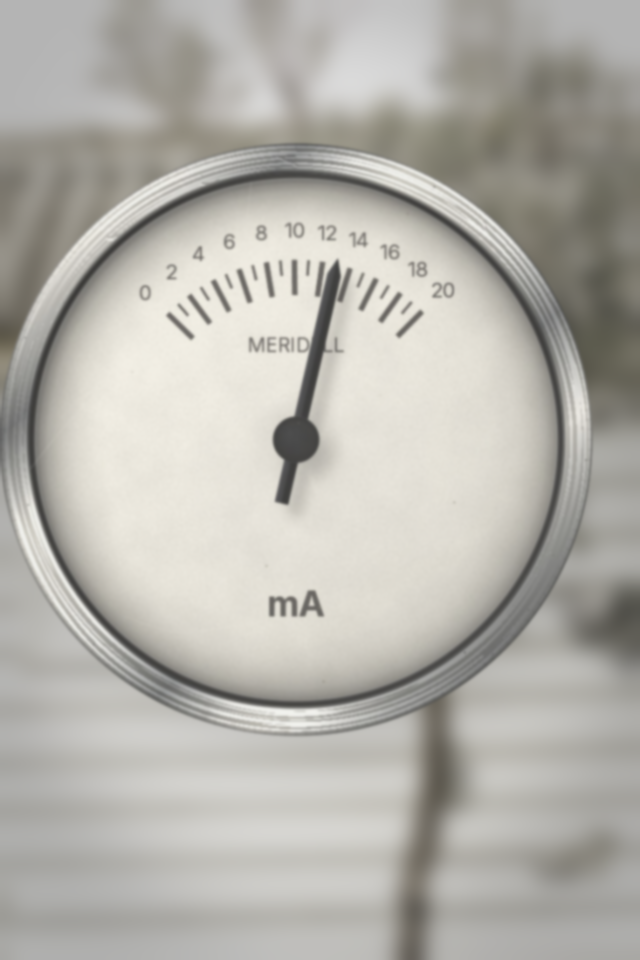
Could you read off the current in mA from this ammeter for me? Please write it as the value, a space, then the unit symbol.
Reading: 13 mA
